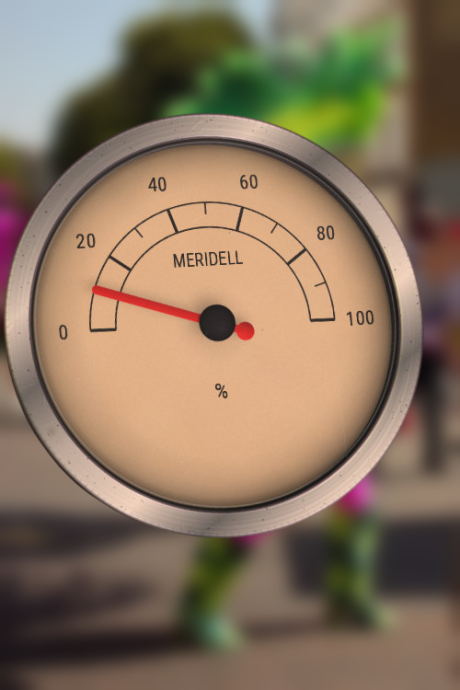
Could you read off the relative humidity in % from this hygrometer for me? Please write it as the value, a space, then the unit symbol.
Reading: 10 %
